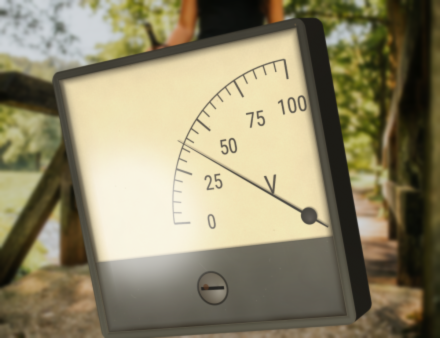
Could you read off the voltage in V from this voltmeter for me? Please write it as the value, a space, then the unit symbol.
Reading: 37.5 V
